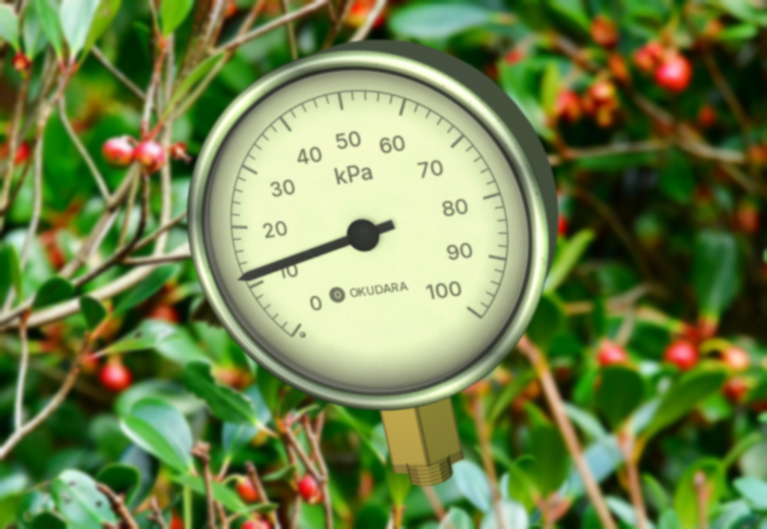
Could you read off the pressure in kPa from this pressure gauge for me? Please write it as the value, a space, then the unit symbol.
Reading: 12 kPa
